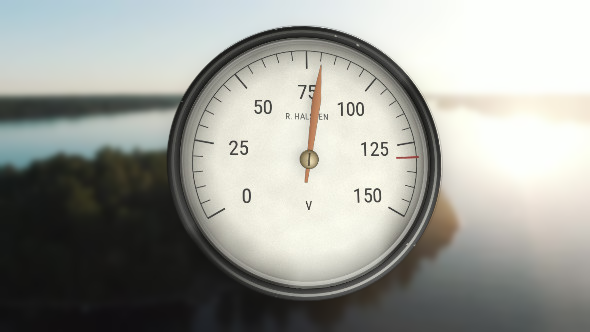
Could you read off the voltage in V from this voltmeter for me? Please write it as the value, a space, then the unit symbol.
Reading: 80 V
